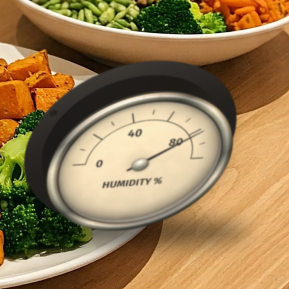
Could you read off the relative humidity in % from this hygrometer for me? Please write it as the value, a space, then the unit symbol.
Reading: 80 %
